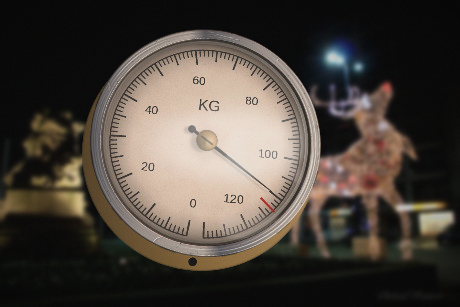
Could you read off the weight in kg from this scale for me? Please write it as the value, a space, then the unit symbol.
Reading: 110 kg
